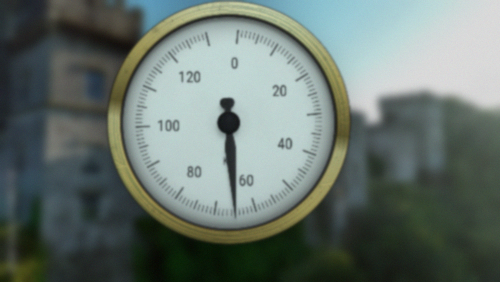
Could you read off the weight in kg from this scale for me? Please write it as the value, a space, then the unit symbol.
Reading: 65 kg
